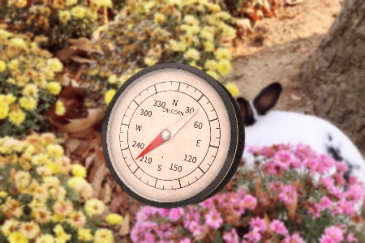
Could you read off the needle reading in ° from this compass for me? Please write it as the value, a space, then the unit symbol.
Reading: 220 °
